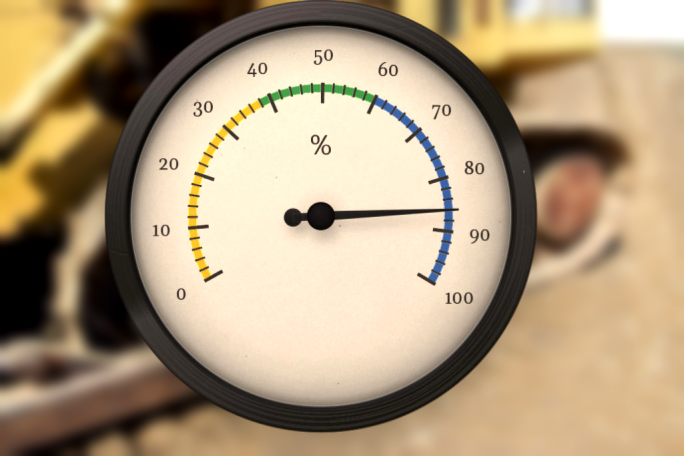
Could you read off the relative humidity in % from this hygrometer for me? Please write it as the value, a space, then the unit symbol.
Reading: 86 %
